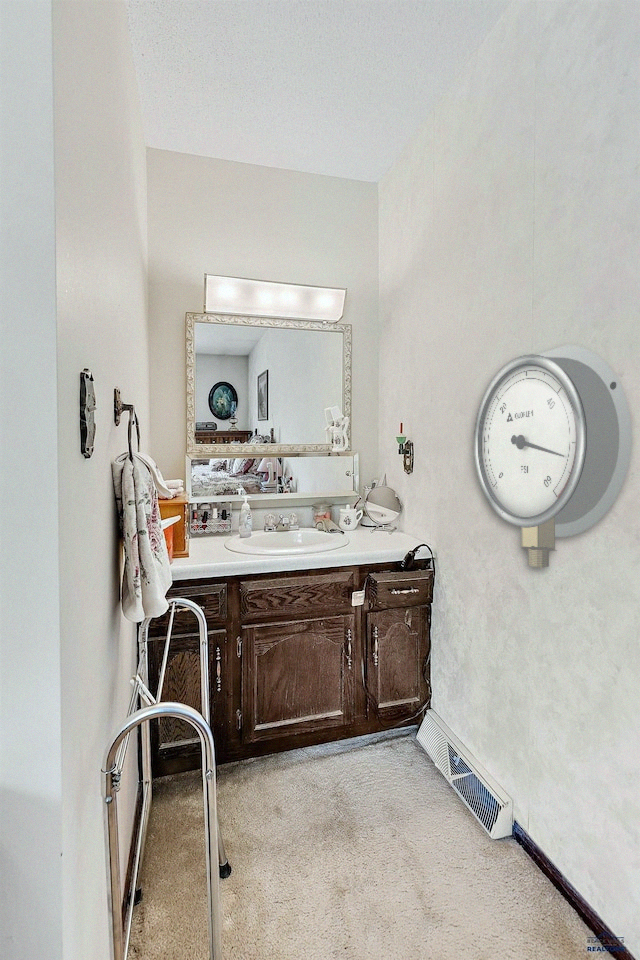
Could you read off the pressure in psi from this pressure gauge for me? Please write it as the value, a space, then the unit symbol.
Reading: 52.5 psi
